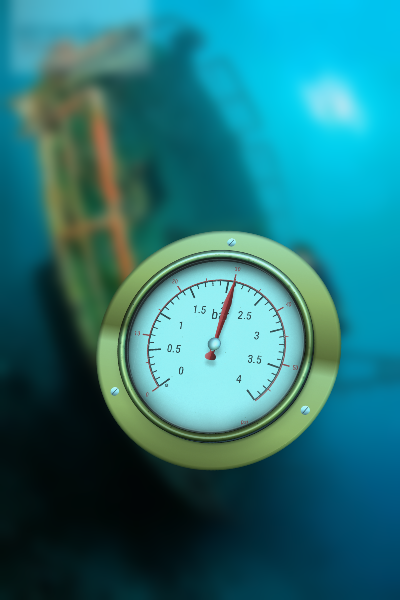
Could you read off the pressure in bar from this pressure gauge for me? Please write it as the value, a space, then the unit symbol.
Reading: 2.1 bar
